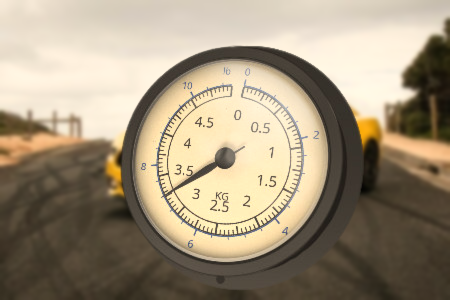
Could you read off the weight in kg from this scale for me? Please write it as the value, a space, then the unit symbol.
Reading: 3.25 kg
